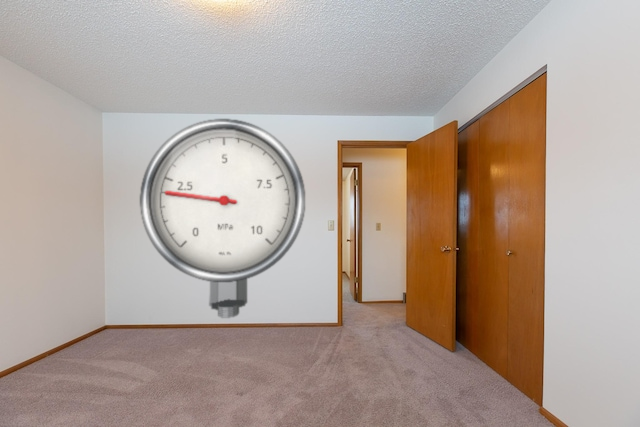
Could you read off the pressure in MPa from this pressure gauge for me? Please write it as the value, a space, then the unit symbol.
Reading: 2 MPa
